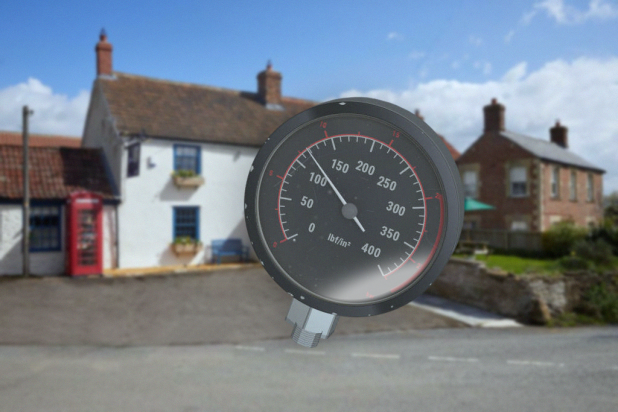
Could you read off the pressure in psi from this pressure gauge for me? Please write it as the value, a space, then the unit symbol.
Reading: 120 psi
